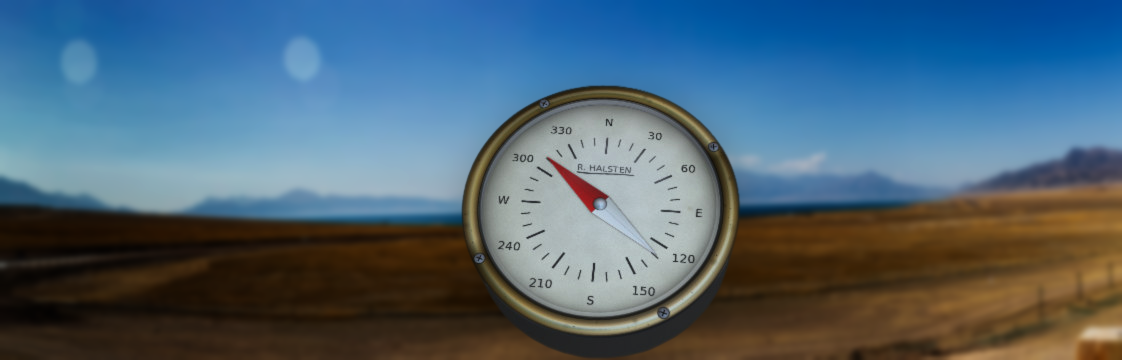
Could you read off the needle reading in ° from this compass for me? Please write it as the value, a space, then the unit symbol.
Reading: 310 °
